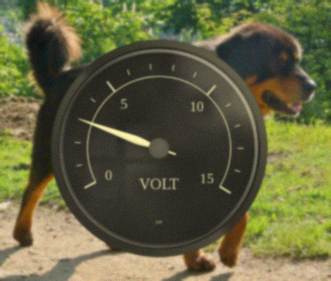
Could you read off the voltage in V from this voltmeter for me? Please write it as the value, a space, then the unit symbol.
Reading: 3 V
